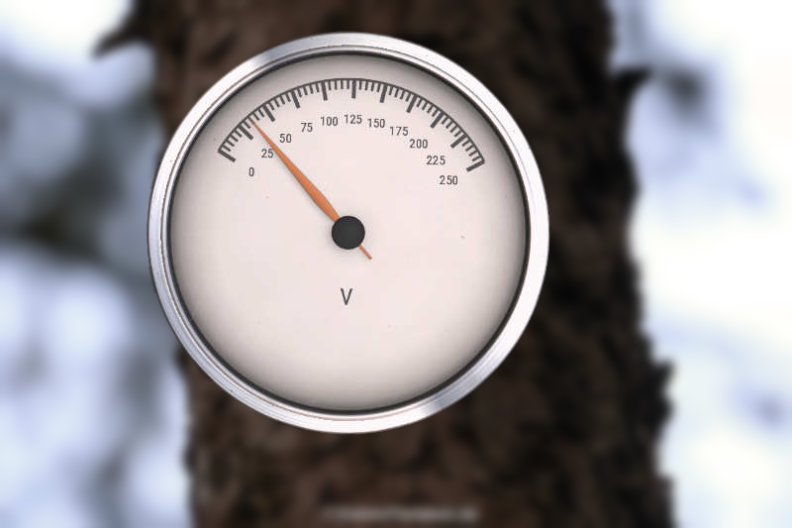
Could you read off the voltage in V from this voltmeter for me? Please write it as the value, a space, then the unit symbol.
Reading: 35 V
